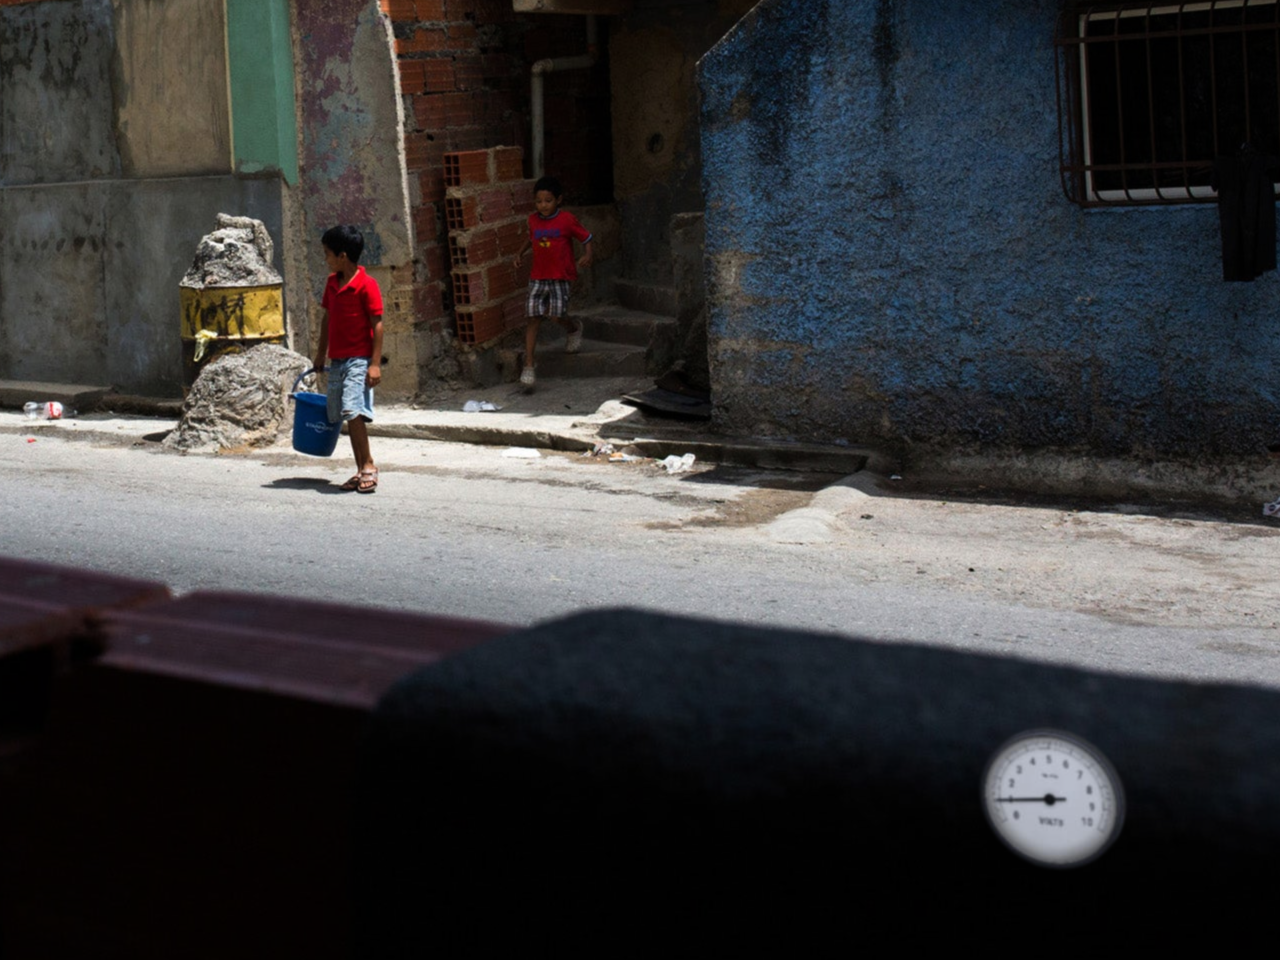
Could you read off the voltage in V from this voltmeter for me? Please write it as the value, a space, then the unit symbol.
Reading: 1 V
